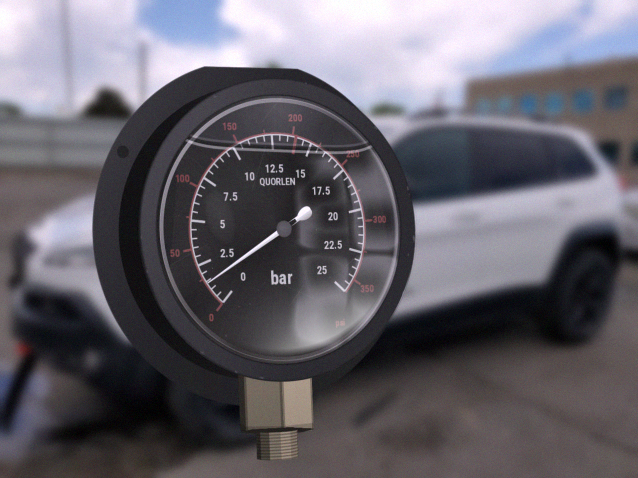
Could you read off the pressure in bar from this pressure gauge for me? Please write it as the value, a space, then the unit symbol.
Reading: 1.5 bar
